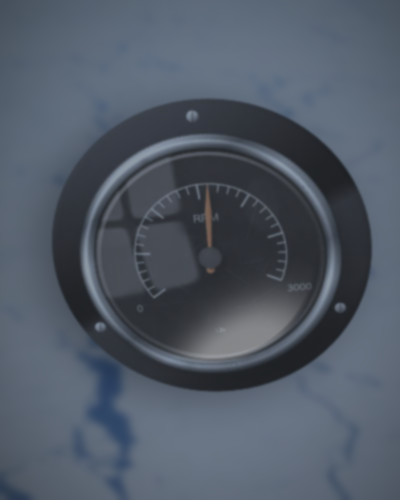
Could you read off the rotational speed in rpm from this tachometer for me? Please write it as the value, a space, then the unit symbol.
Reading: 1600 rpm
